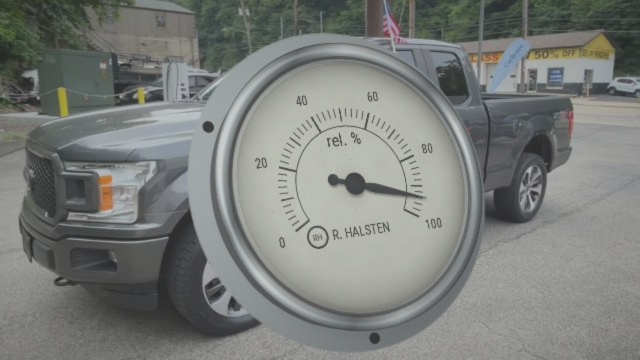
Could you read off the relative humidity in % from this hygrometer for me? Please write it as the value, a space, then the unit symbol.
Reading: 94 %
